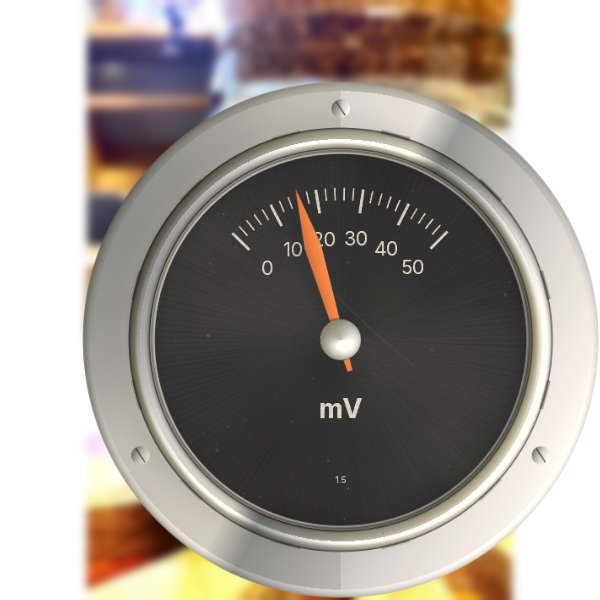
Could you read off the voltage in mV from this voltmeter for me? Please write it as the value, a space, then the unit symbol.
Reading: 16 mV
